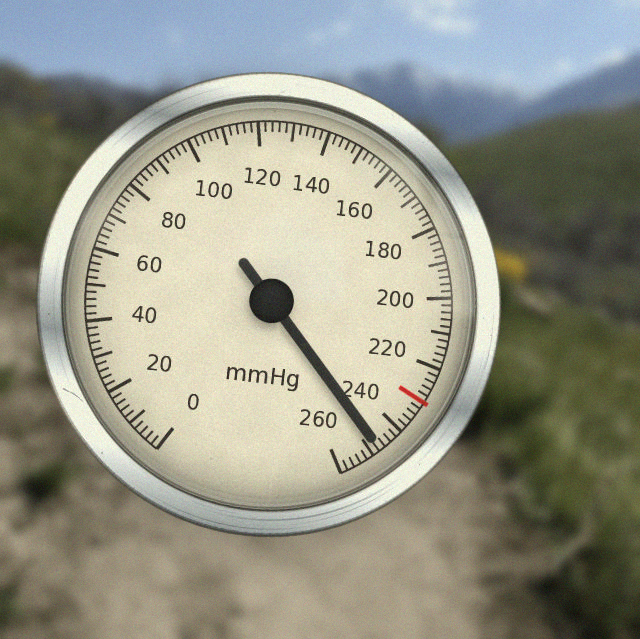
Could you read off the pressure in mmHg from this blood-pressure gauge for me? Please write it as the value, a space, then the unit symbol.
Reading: 248 mmHg
